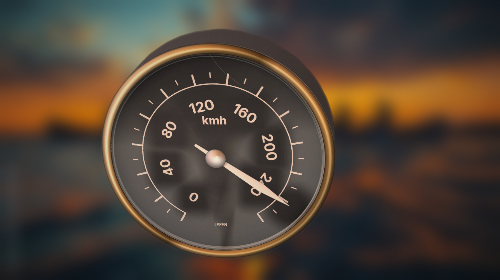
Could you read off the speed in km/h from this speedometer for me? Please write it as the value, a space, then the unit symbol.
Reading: 240 km/h
